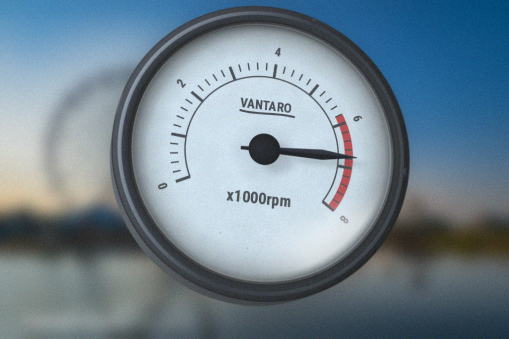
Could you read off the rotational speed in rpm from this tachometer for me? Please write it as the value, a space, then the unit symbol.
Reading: 6800 rpm
